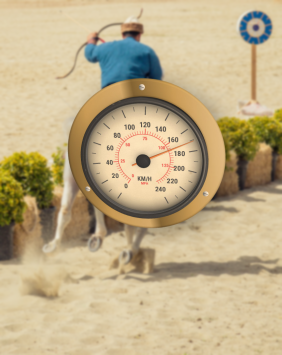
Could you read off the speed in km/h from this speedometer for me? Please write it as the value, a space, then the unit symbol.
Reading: 170 km/h
